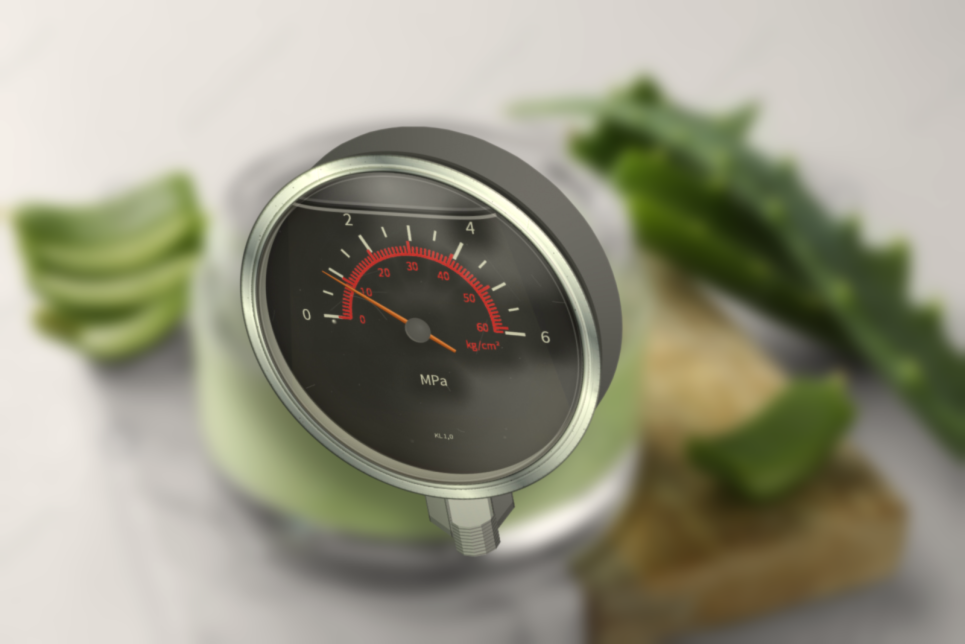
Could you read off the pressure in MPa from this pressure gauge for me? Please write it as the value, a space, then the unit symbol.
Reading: 1 MPa
